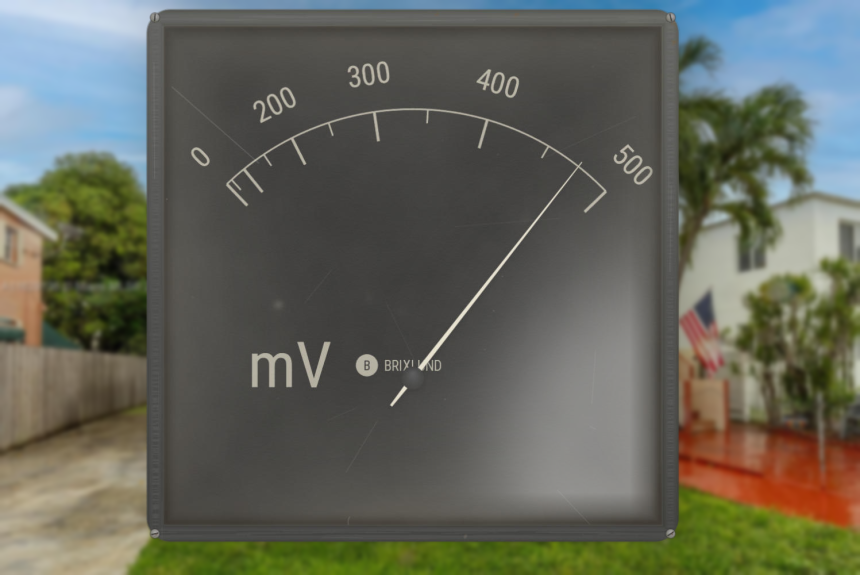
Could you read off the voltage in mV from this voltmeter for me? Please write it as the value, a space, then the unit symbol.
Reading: 475 mV
